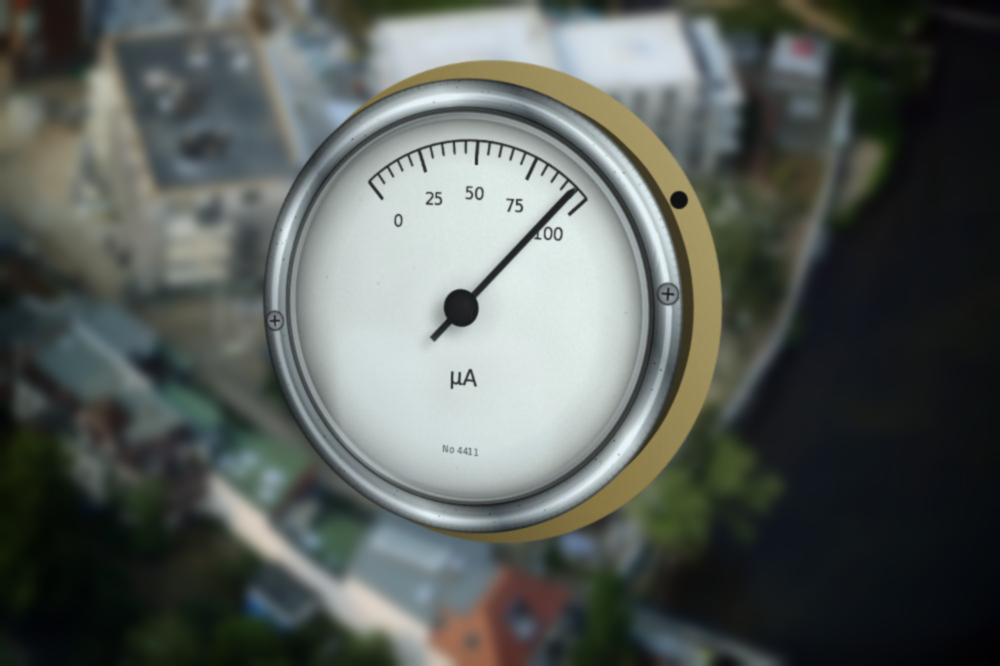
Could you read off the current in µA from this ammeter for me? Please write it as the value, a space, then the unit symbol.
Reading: 95 µA
